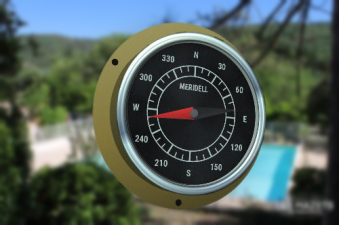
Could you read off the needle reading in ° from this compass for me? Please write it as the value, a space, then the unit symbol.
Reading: 260 °
